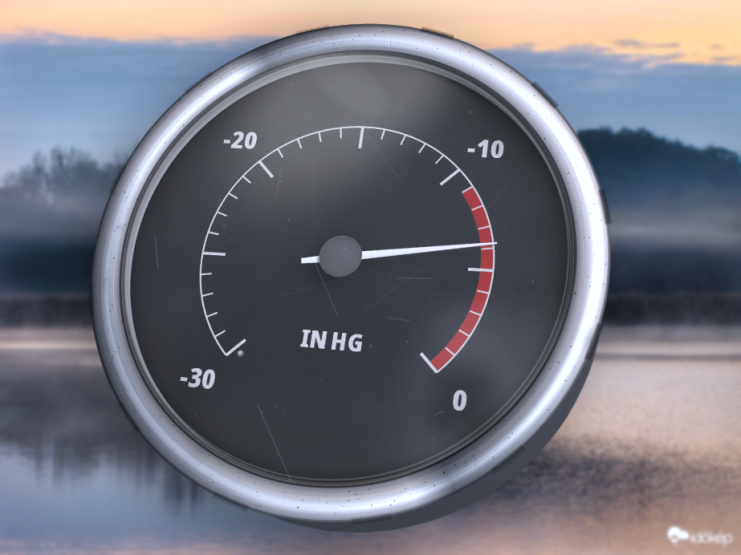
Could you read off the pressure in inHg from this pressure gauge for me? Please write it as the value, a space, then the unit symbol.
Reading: -6 inHg
